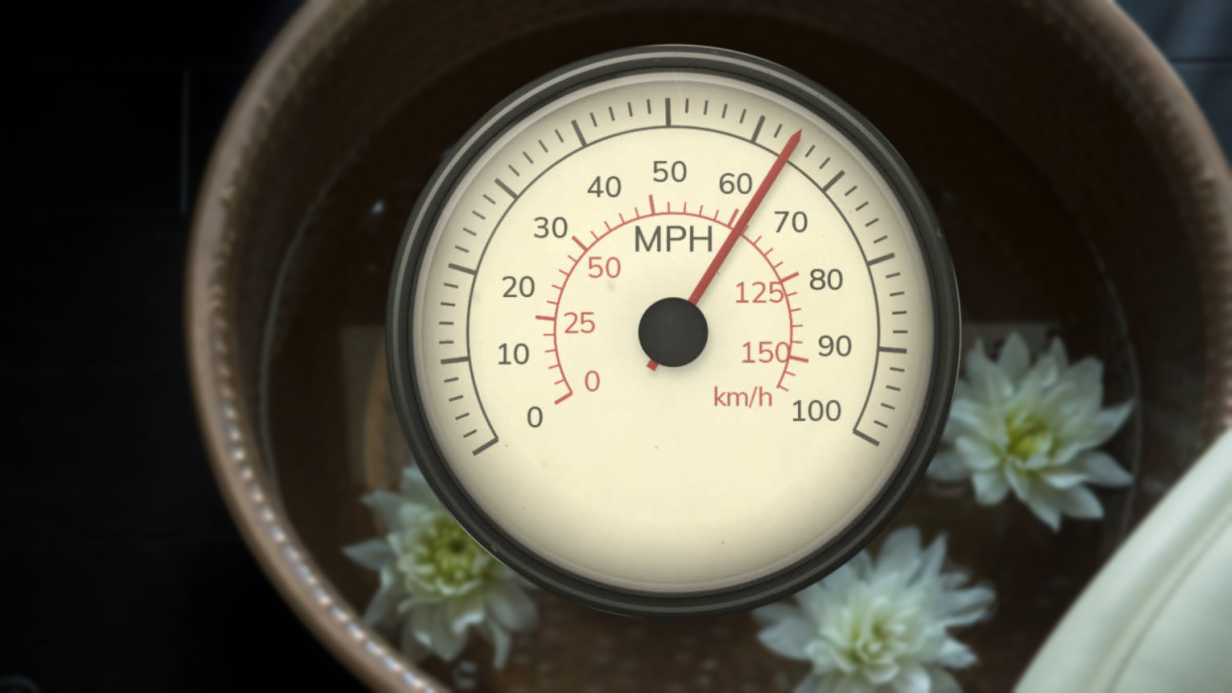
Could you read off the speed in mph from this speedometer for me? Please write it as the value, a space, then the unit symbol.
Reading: 64 mph
